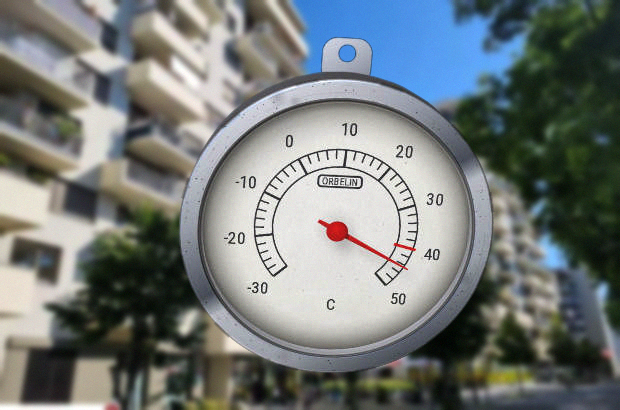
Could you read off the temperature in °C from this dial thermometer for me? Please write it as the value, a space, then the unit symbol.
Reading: 44 °C
